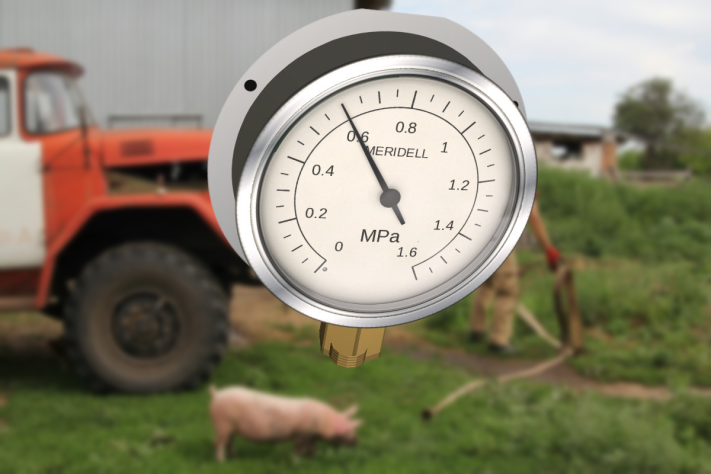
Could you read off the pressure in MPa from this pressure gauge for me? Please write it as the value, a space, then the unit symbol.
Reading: 0.6 MPa
